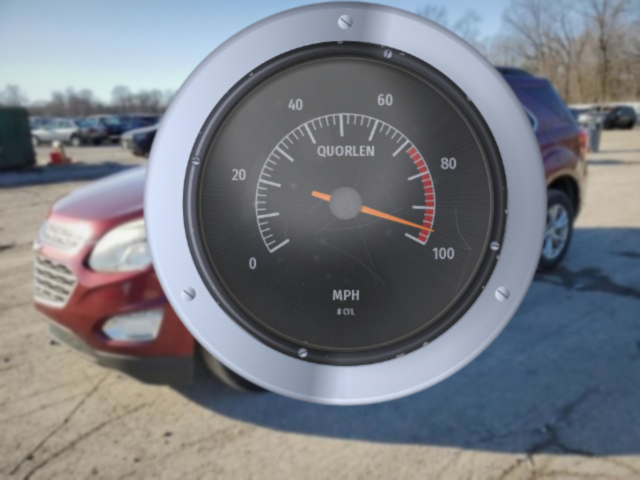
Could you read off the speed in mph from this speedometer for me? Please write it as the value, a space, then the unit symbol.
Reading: 96 mph
